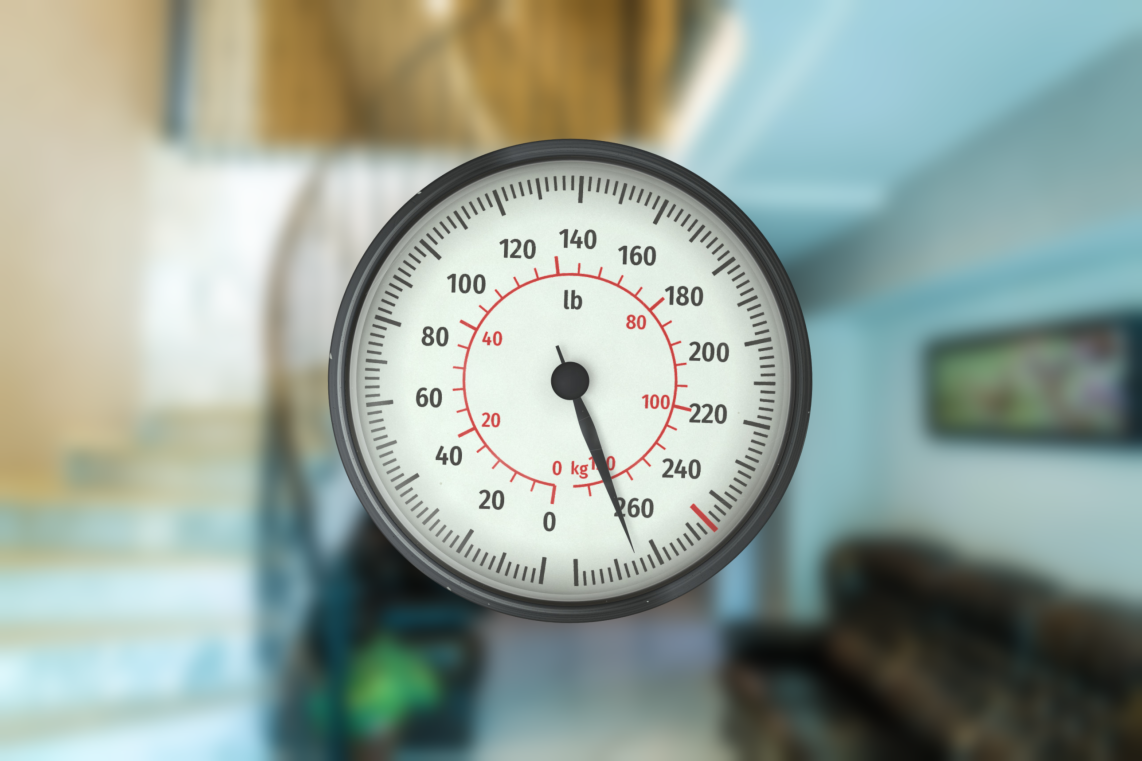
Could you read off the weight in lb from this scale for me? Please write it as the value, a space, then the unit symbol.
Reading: 265 lb
